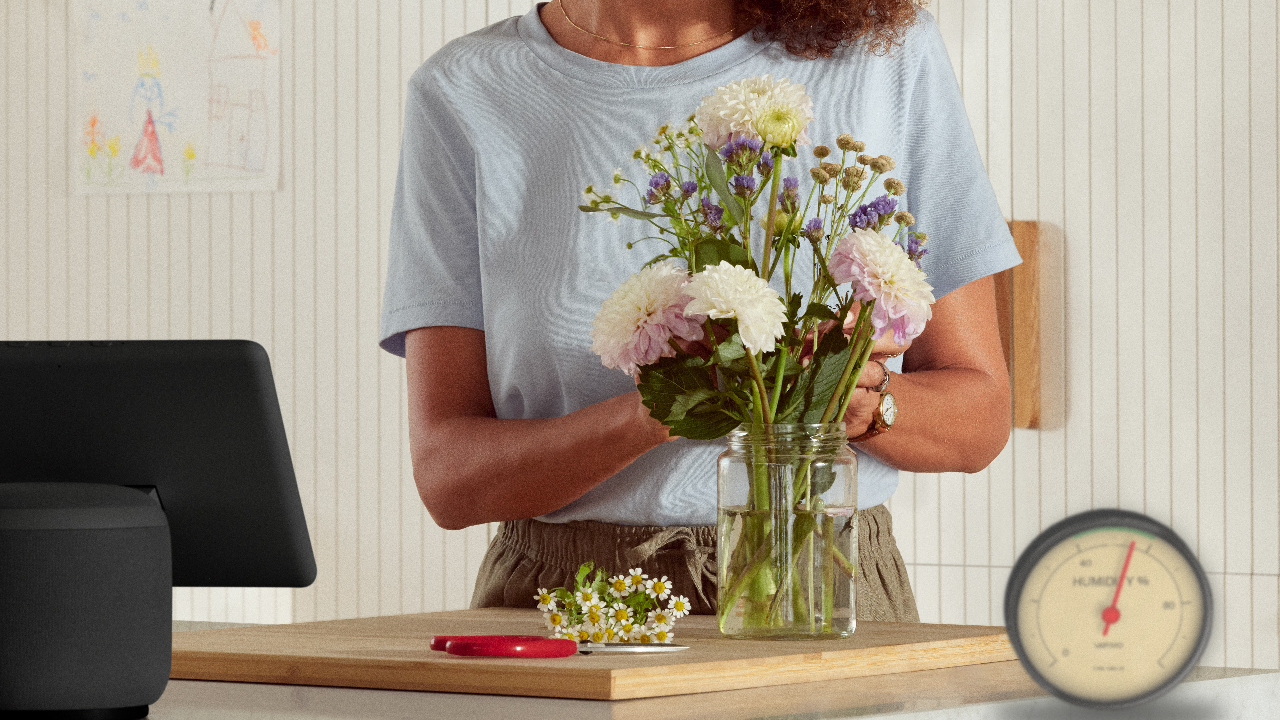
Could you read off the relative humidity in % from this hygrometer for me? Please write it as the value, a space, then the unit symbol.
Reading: 55 %
